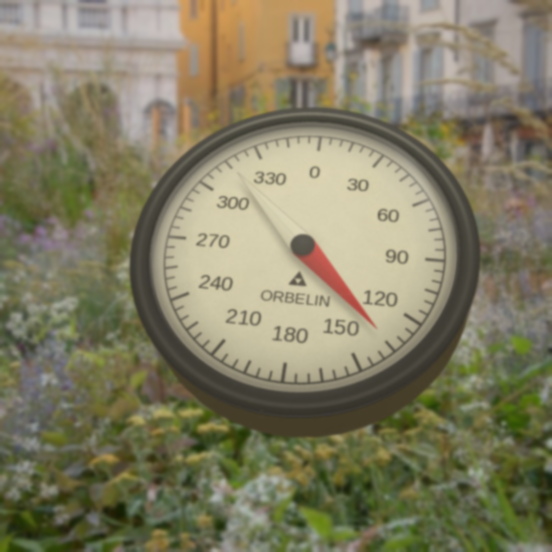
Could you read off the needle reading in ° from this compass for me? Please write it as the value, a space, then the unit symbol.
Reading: 135 °
